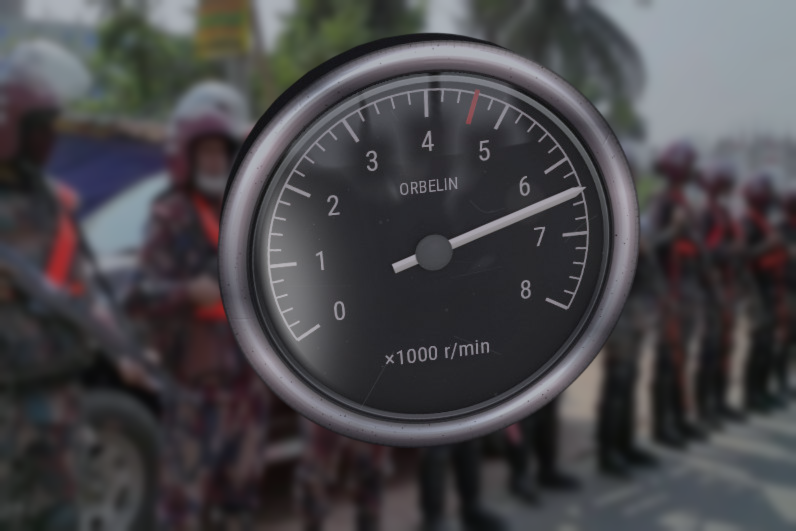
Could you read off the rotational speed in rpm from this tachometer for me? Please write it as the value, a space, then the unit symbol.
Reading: 6400 rpm
